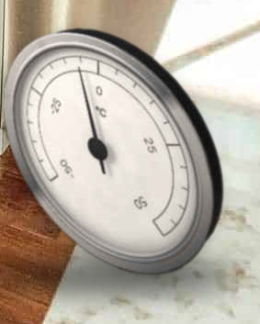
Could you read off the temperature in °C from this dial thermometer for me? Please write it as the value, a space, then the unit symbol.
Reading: -5 °C
